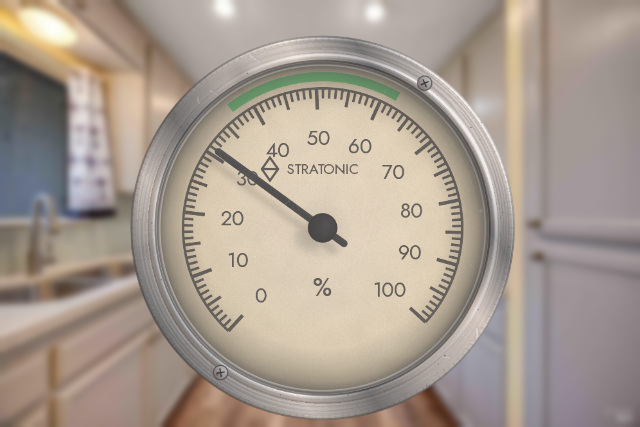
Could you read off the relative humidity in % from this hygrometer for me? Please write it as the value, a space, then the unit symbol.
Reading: 31 %
